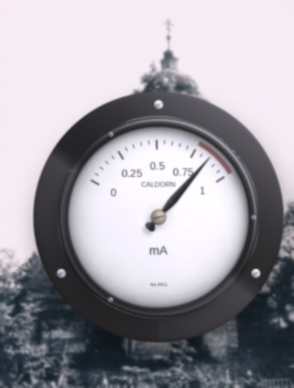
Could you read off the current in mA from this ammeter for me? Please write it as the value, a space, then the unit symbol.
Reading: 0.85 mA
